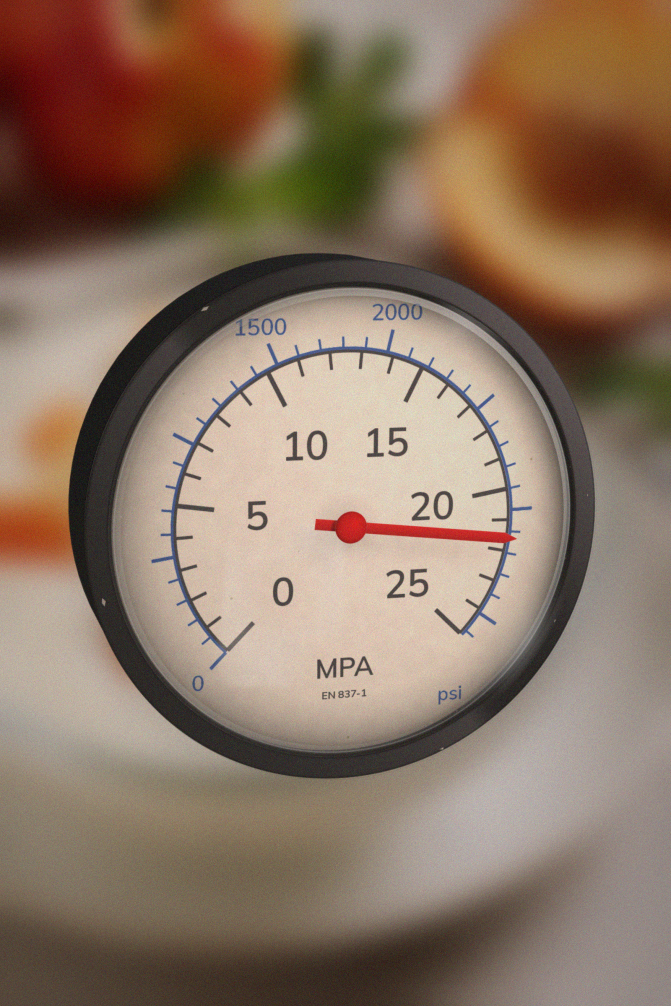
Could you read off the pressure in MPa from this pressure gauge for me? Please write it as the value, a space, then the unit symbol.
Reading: 21.5 MPa
